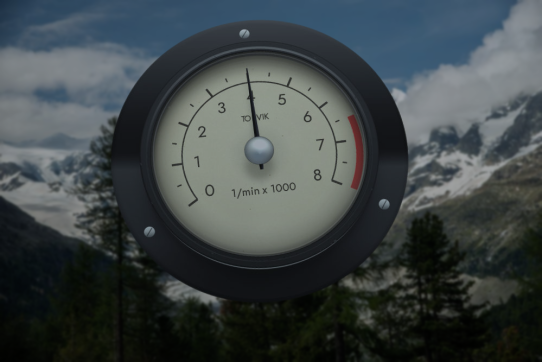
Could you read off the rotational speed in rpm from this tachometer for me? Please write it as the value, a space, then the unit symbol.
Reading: 4000 rpm
